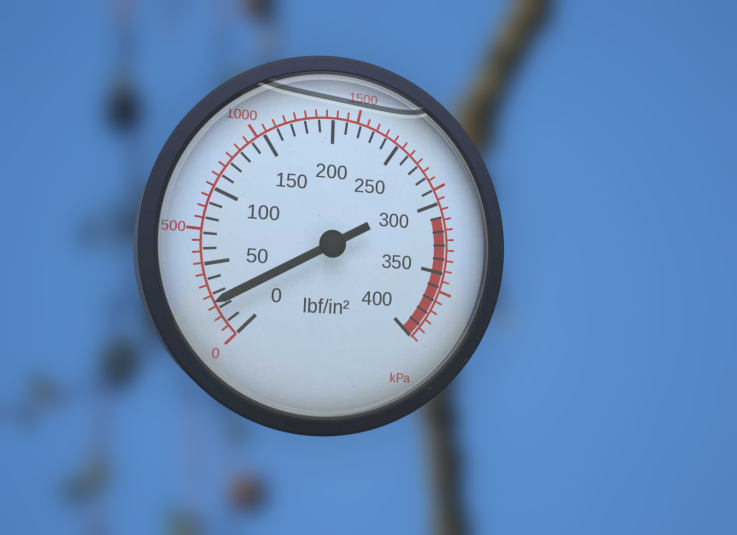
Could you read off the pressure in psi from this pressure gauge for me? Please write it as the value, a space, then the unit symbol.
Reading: 25 psi
